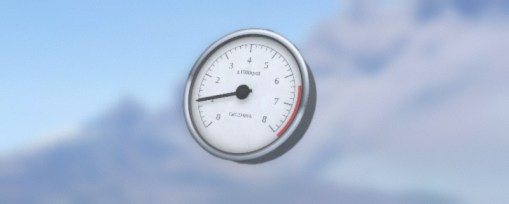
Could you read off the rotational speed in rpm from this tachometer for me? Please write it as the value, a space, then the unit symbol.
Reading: 1000 rpm
